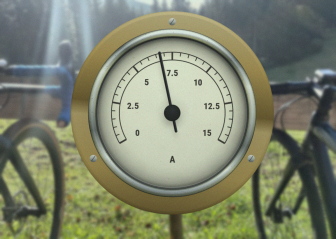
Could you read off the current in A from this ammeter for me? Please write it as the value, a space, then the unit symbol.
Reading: 6.75 A
